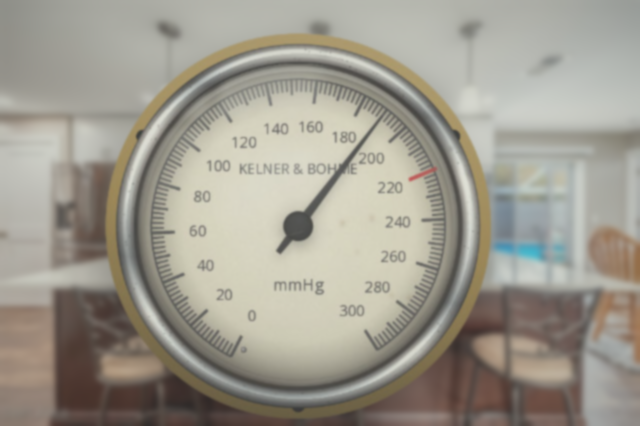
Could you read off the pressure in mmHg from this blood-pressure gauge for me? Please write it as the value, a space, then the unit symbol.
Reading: 190 mmHg
